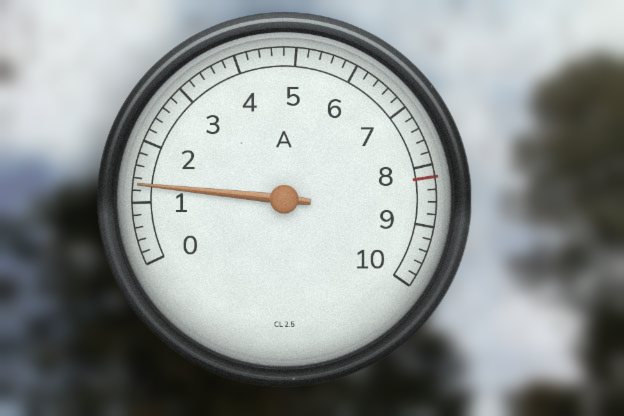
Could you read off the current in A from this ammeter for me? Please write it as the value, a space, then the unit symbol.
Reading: 1.3 A
